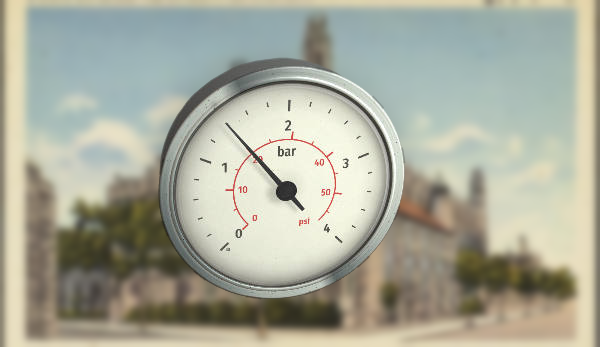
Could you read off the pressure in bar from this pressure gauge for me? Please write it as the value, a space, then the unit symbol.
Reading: 1.4 bar
